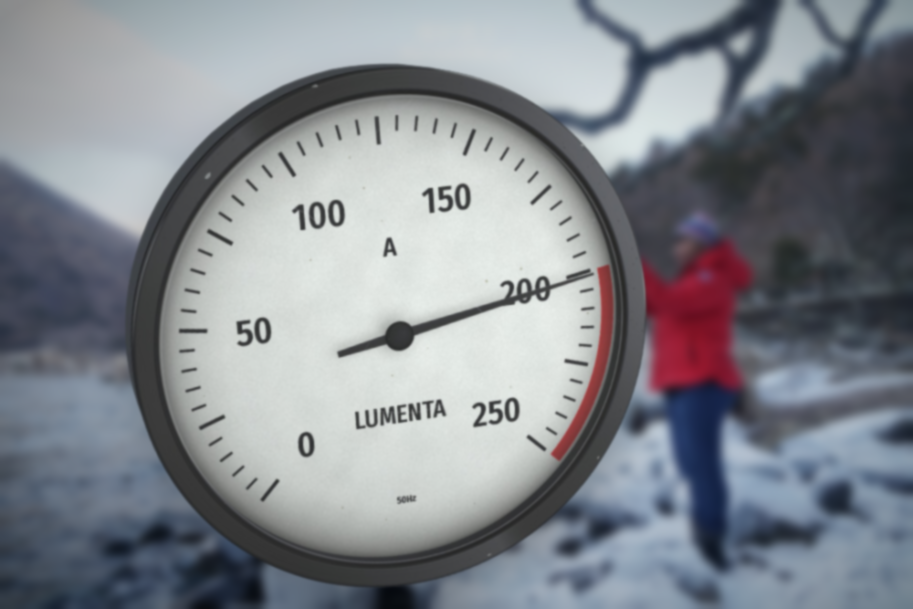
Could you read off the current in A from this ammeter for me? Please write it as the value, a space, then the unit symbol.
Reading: 200 A
